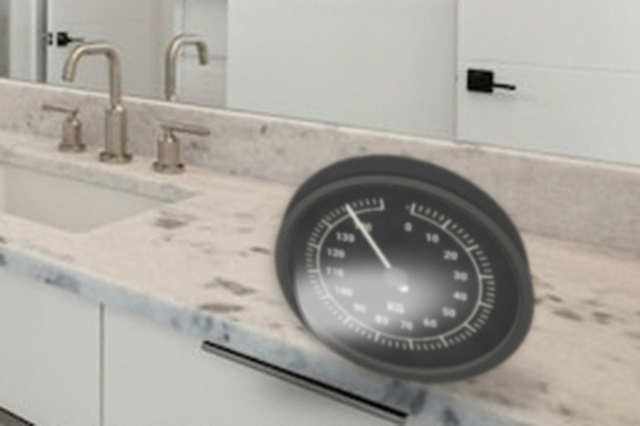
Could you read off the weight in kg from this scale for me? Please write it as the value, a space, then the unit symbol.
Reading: 140 kg
